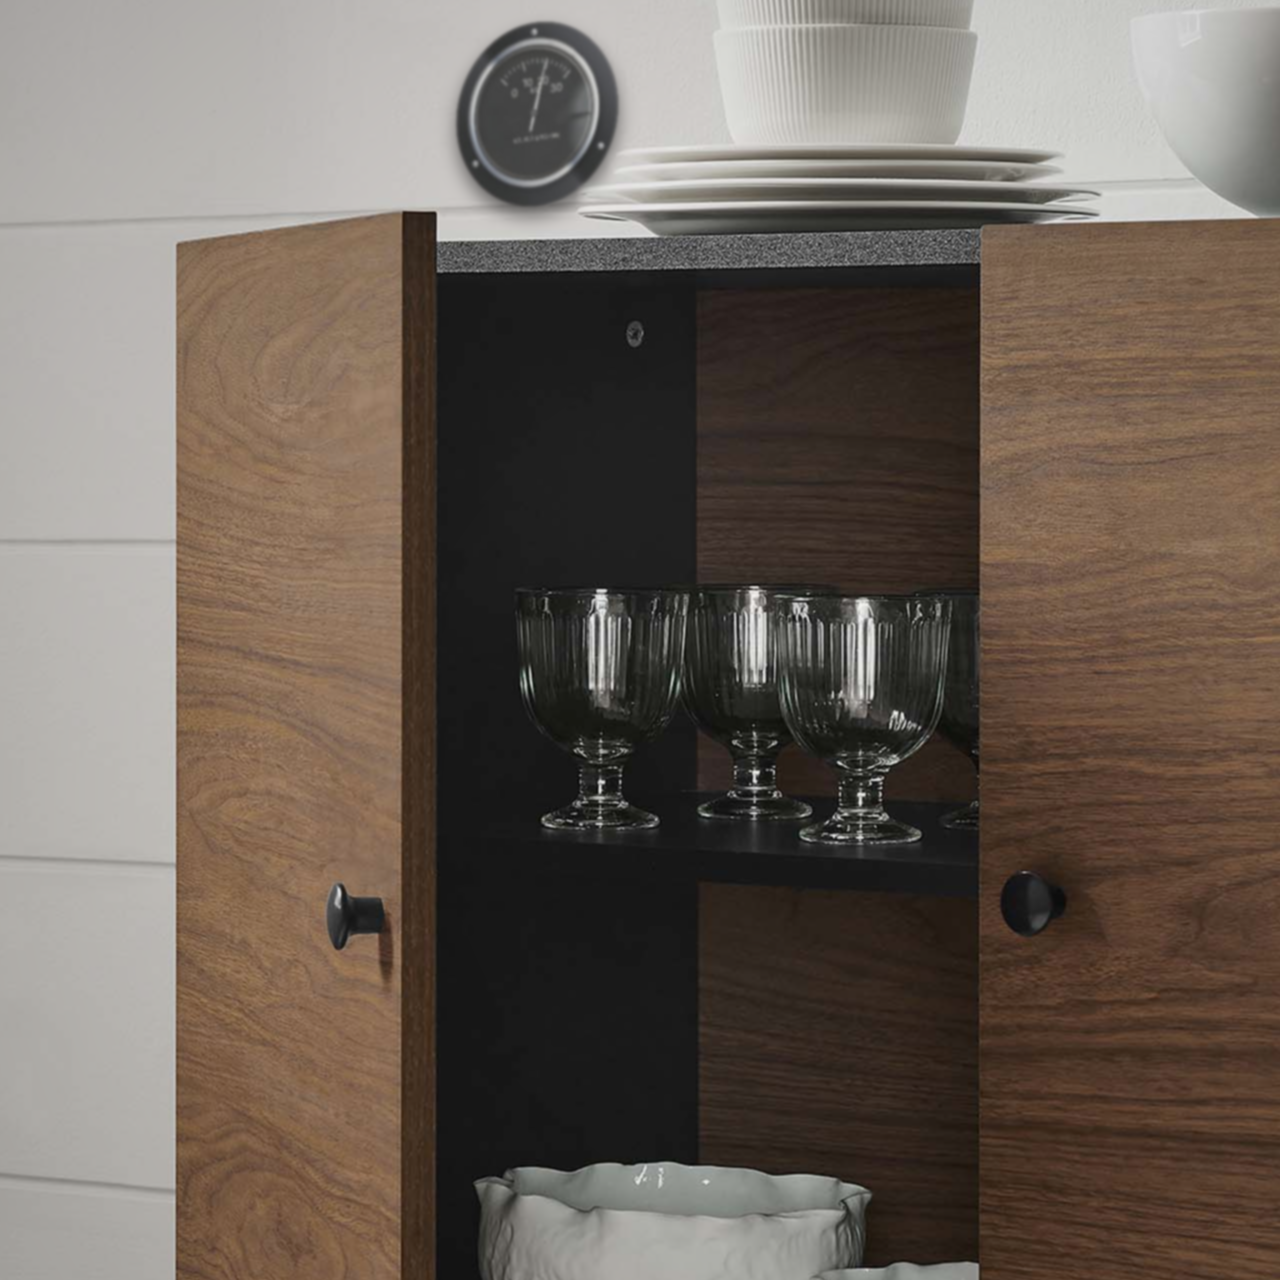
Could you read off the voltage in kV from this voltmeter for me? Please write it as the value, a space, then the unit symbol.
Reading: 20 kV
